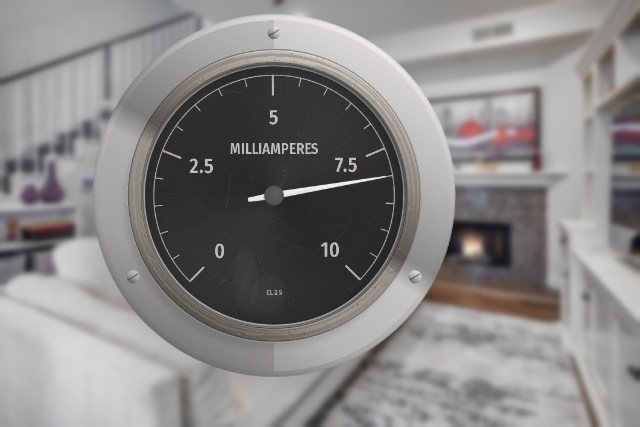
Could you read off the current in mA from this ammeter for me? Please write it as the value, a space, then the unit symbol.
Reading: 8 mA
